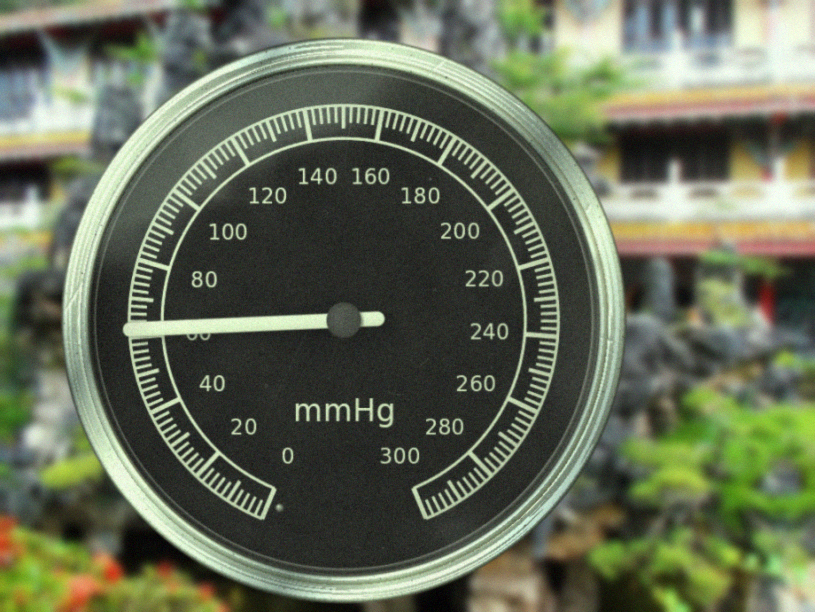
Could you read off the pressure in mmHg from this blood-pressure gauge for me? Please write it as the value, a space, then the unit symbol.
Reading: 62 mmHg
